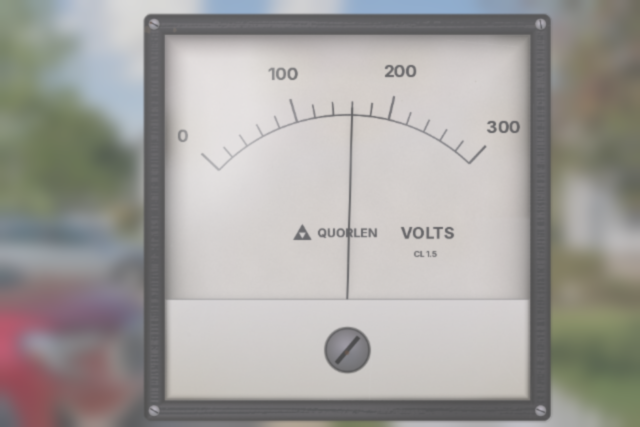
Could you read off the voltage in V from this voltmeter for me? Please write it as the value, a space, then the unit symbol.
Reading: 160 V
